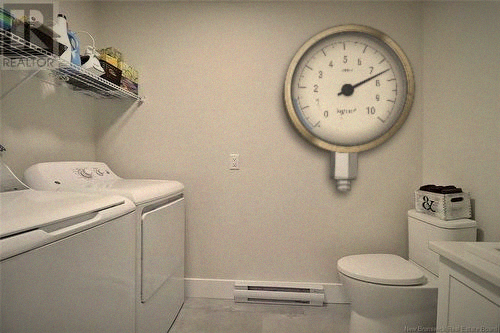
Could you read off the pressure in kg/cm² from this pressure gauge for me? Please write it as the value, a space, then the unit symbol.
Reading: 7.5 kg/cm²
